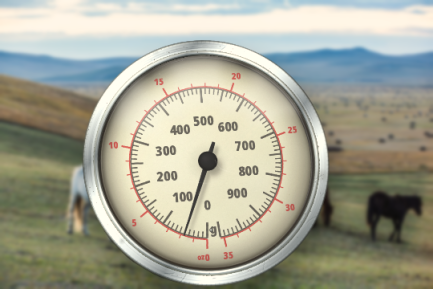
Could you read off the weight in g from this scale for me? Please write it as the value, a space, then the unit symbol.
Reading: 50 g
